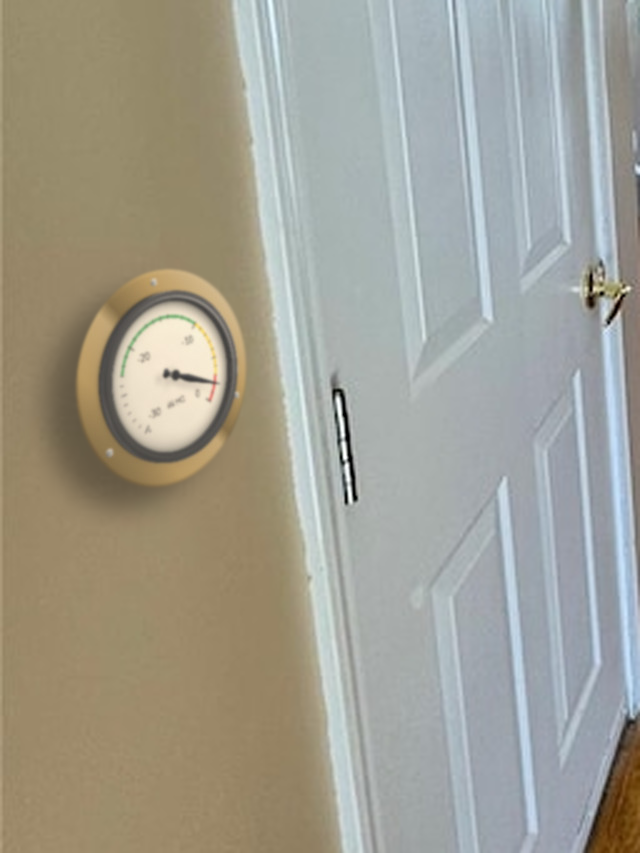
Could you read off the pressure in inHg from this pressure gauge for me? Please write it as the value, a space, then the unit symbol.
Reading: -2 inHg
